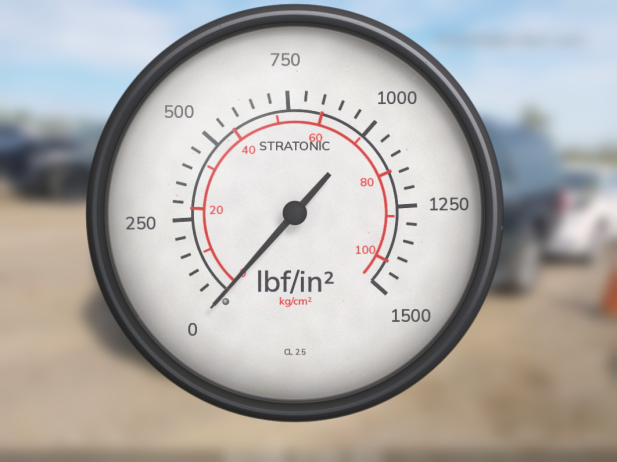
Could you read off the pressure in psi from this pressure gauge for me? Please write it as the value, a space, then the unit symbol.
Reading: 0 psi
